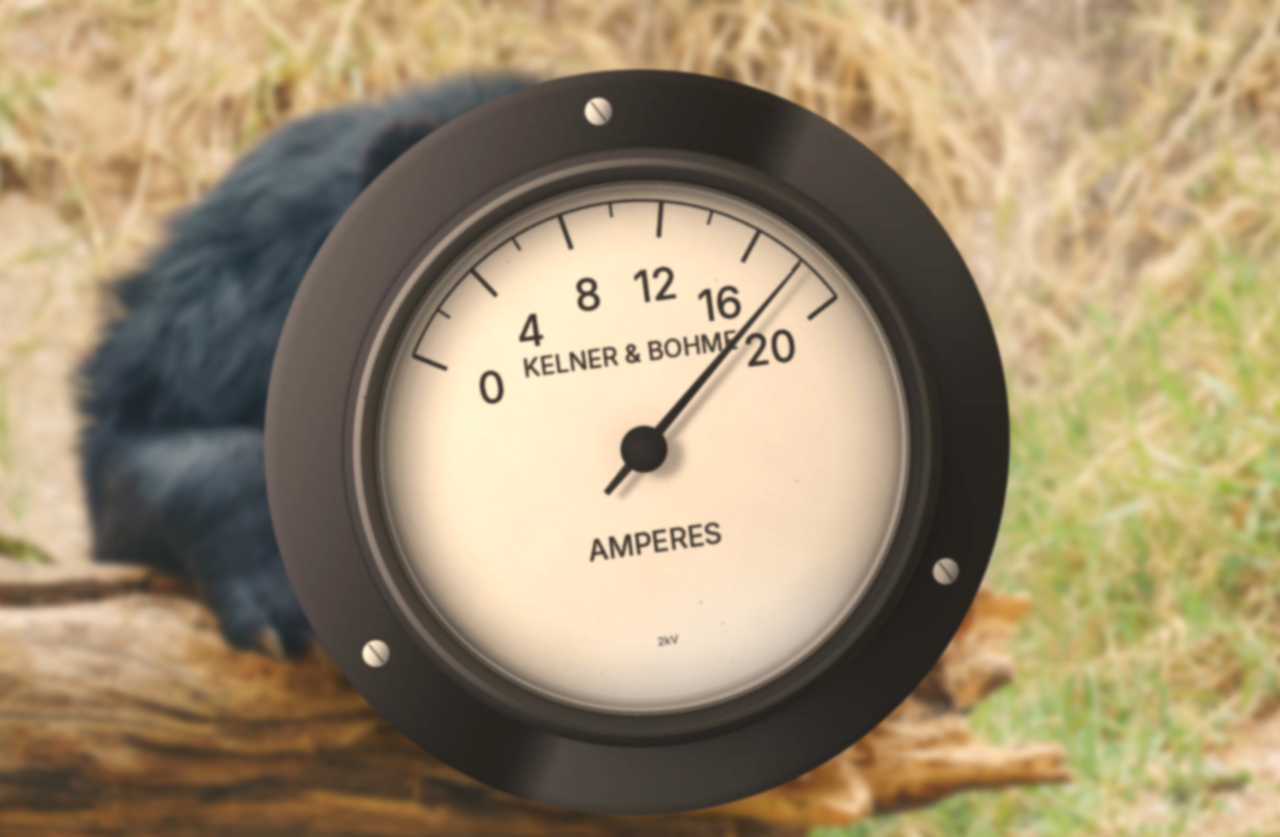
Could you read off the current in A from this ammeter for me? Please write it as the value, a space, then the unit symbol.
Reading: 18 A
